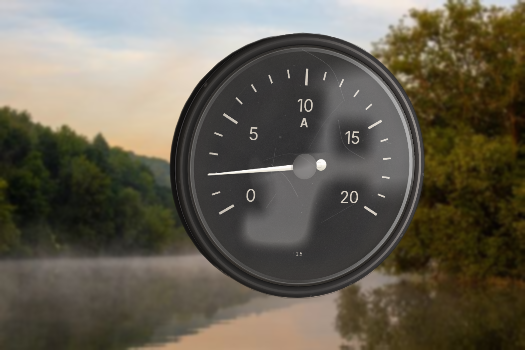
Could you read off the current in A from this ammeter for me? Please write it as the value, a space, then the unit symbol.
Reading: 2 A
